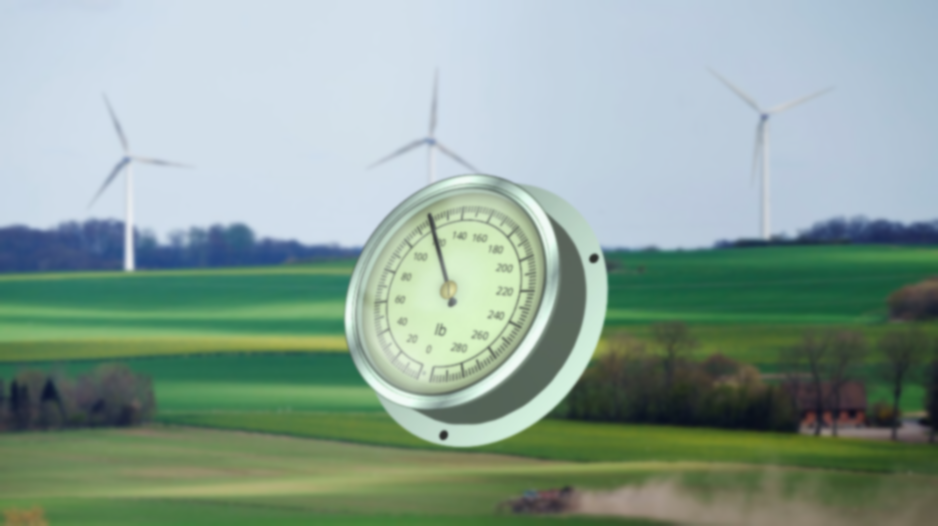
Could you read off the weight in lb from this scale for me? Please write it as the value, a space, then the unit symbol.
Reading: 120 lb
